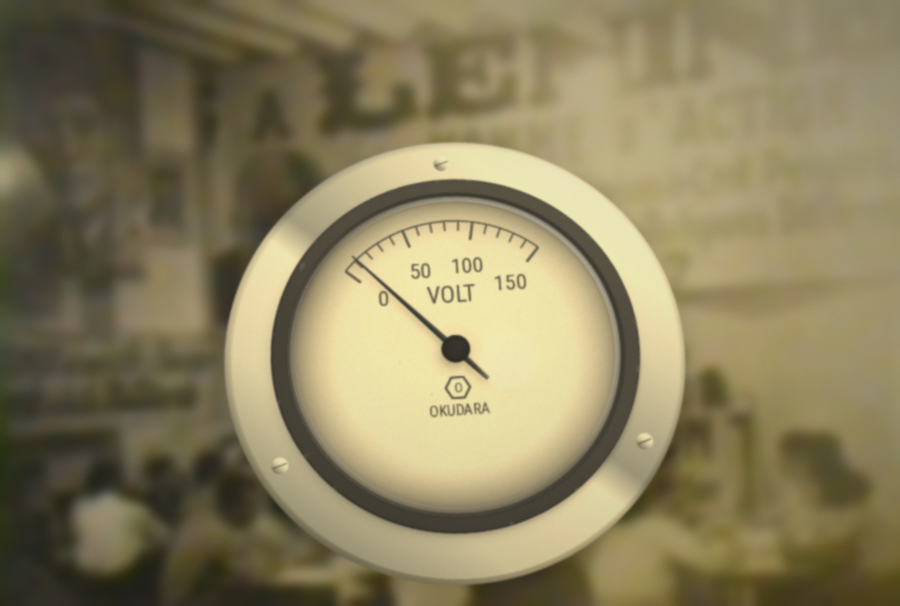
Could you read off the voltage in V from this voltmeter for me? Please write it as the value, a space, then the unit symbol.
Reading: 10 V
